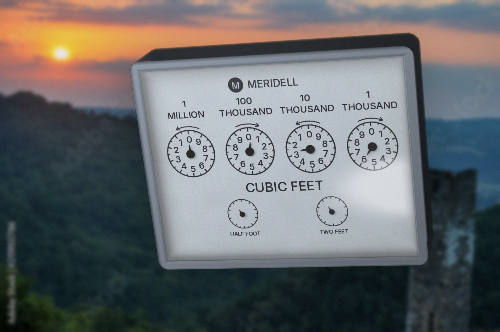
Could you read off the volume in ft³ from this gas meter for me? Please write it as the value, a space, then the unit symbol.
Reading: 2600 ft³
